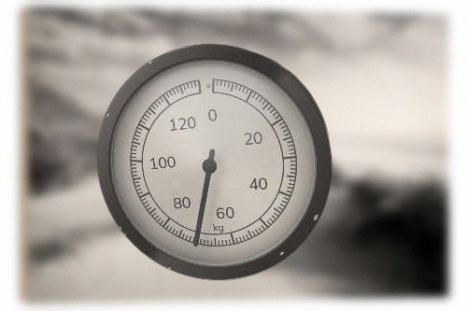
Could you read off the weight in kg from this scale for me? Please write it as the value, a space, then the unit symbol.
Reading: 70 kg
